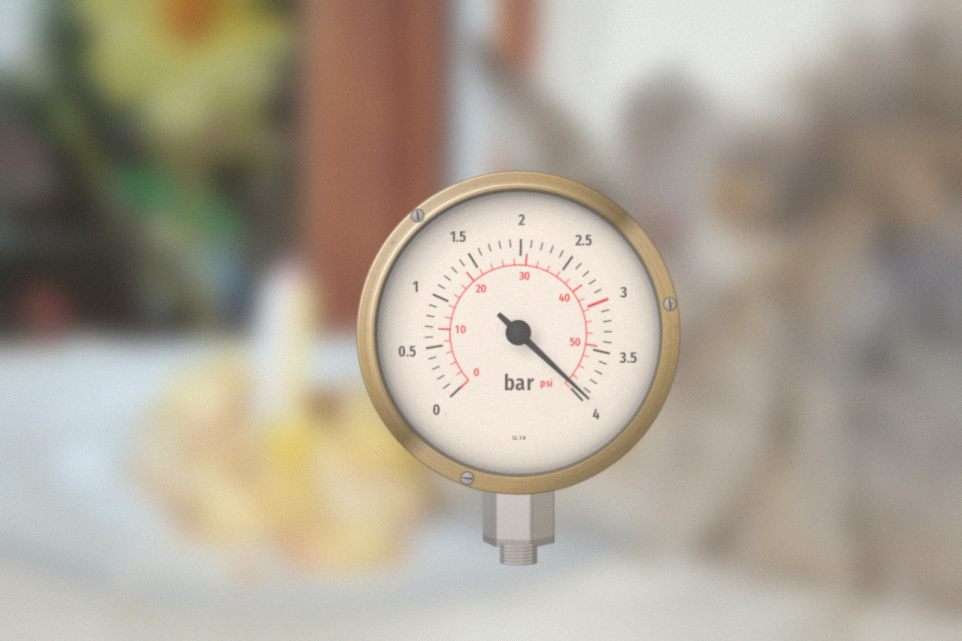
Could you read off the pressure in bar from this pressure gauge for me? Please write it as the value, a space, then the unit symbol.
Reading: 3.95 bar
